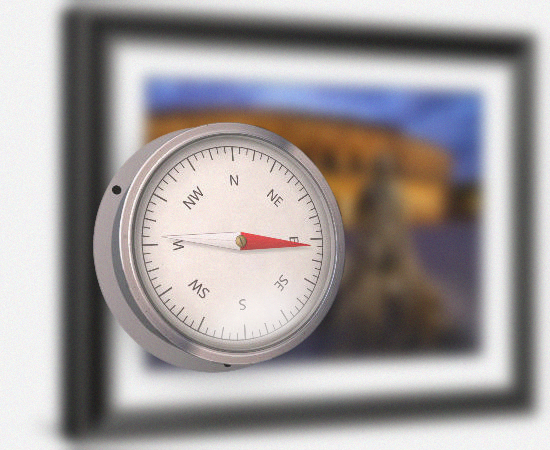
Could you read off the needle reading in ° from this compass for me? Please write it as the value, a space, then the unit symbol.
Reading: 95 °
